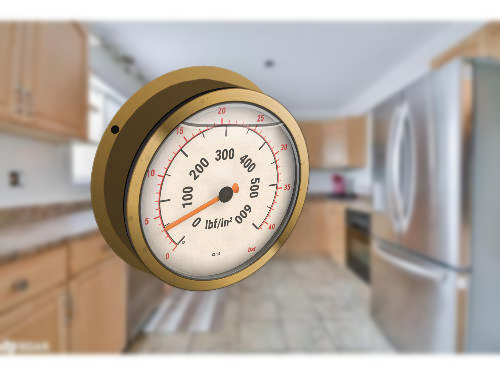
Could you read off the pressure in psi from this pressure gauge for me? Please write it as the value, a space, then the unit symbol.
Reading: 50 psi
